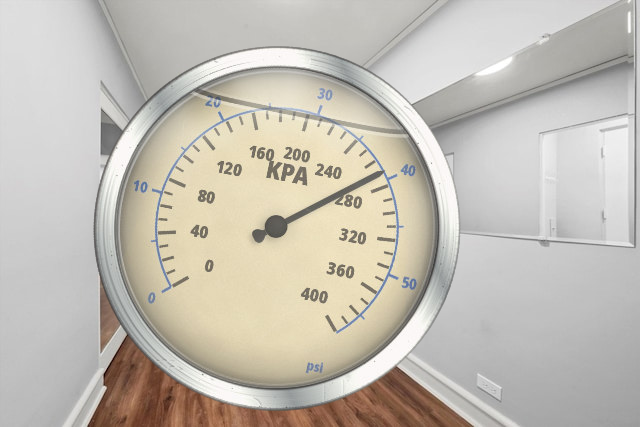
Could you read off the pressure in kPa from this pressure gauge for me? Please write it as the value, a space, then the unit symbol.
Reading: 270 kPa
